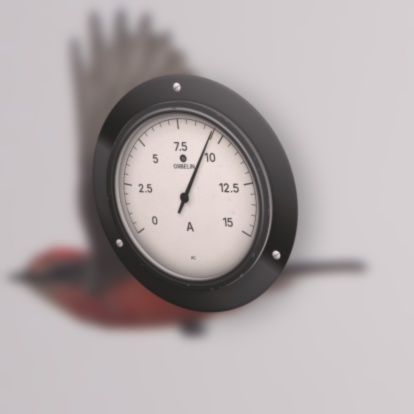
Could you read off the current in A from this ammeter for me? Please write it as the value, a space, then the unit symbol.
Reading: 9.5 A
